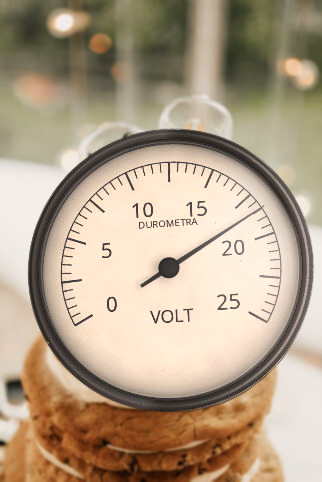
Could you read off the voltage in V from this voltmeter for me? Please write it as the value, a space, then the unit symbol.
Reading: 18.5 V
